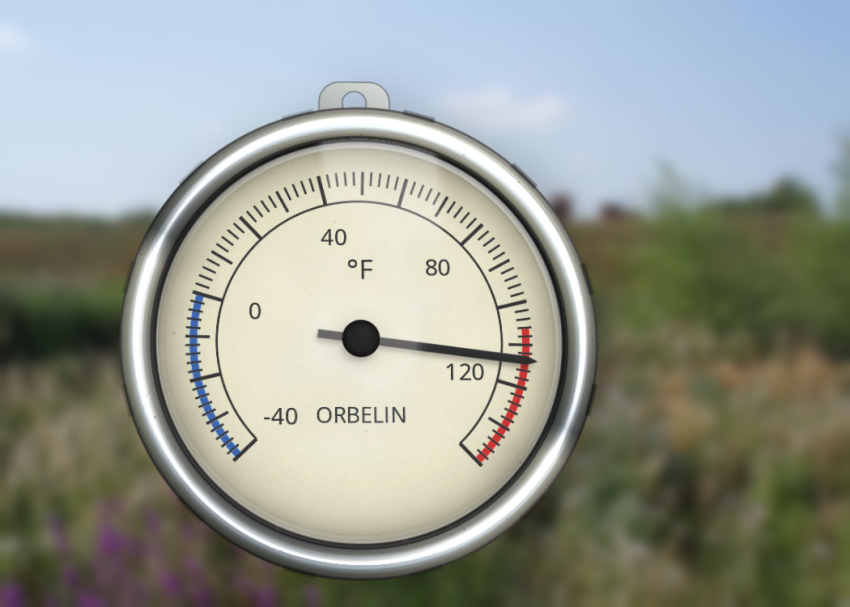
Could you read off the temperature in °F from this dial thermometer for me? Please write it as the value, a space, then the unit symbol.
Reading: 114 °F
